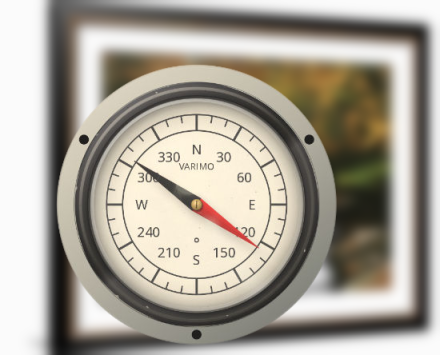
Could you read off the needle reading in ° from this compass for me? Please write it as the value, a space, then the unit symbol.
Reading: 125 °
